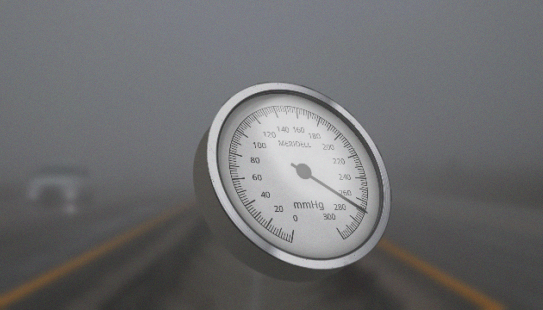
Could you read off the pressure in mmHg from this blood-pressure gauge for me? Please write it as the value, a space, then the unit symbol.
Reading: 270 mmHg
